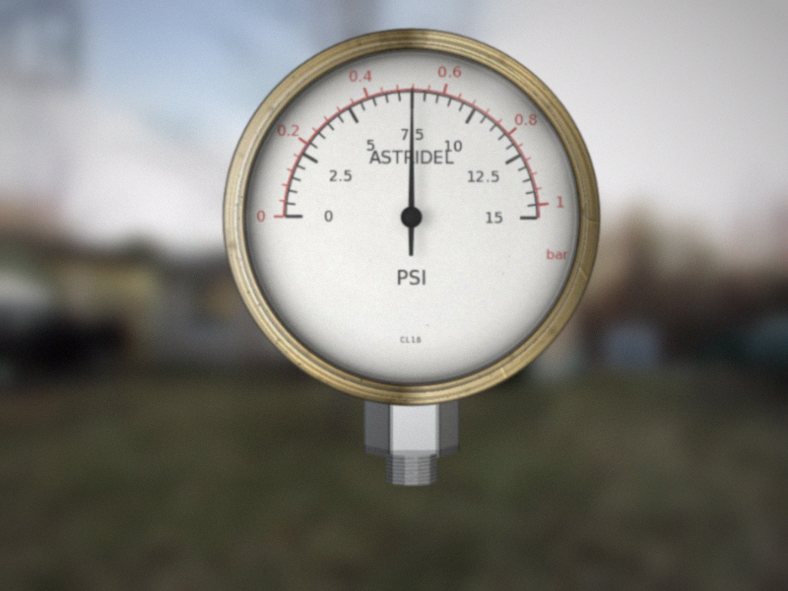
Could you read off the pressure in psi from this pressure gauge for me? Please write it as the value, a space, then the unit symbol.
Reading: 7.5 psi
